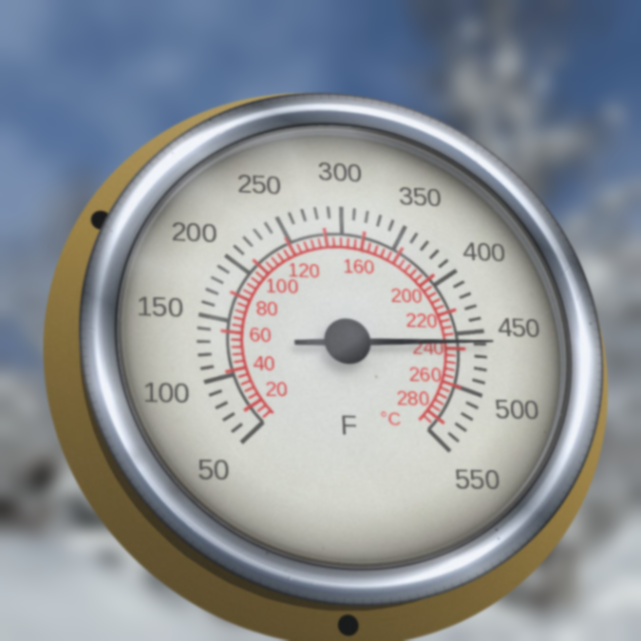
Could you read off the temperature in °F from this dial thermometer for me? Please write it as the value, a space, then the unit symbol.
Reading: 460 °F
